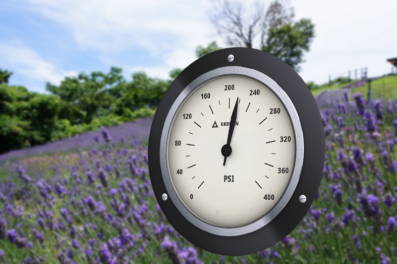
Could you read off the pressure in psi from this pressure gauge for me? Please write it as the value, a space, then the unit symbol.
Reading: 220 psi
